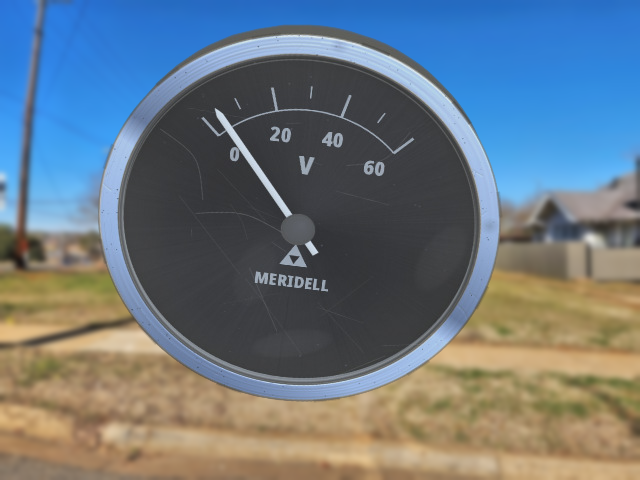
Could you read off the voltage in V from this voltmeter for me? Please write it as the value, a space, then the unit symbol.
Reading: 5 V
